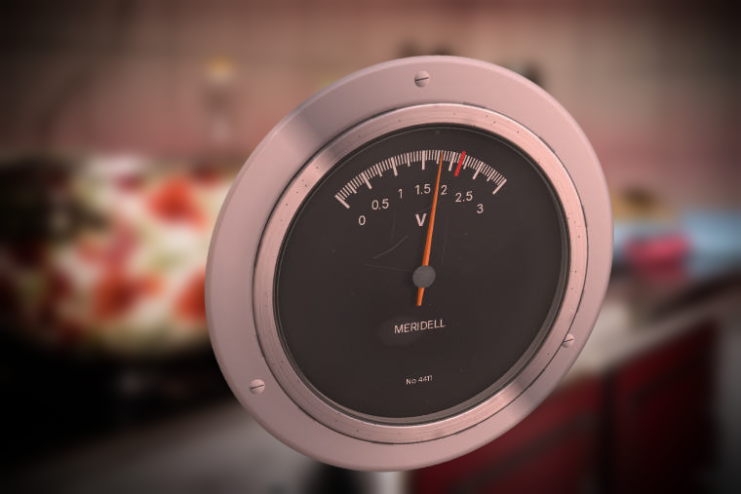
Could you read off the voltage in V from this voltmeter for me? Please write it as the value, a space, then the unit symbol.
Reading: 1.75 V
